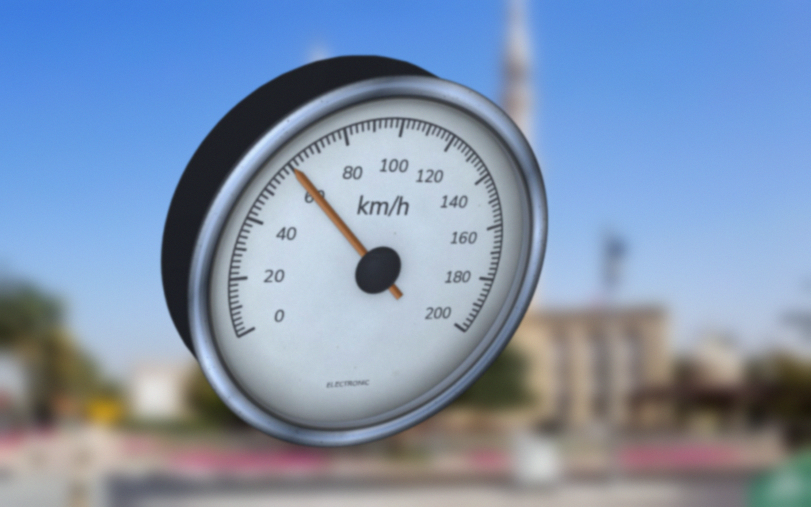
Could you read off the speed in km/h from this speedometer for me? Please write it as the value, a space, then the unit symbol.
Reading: 60 km/h
